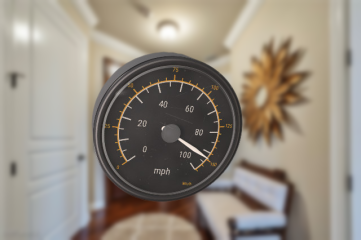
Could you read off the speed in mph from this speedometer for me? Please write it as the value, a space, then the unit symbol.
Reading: 92.5 mph
